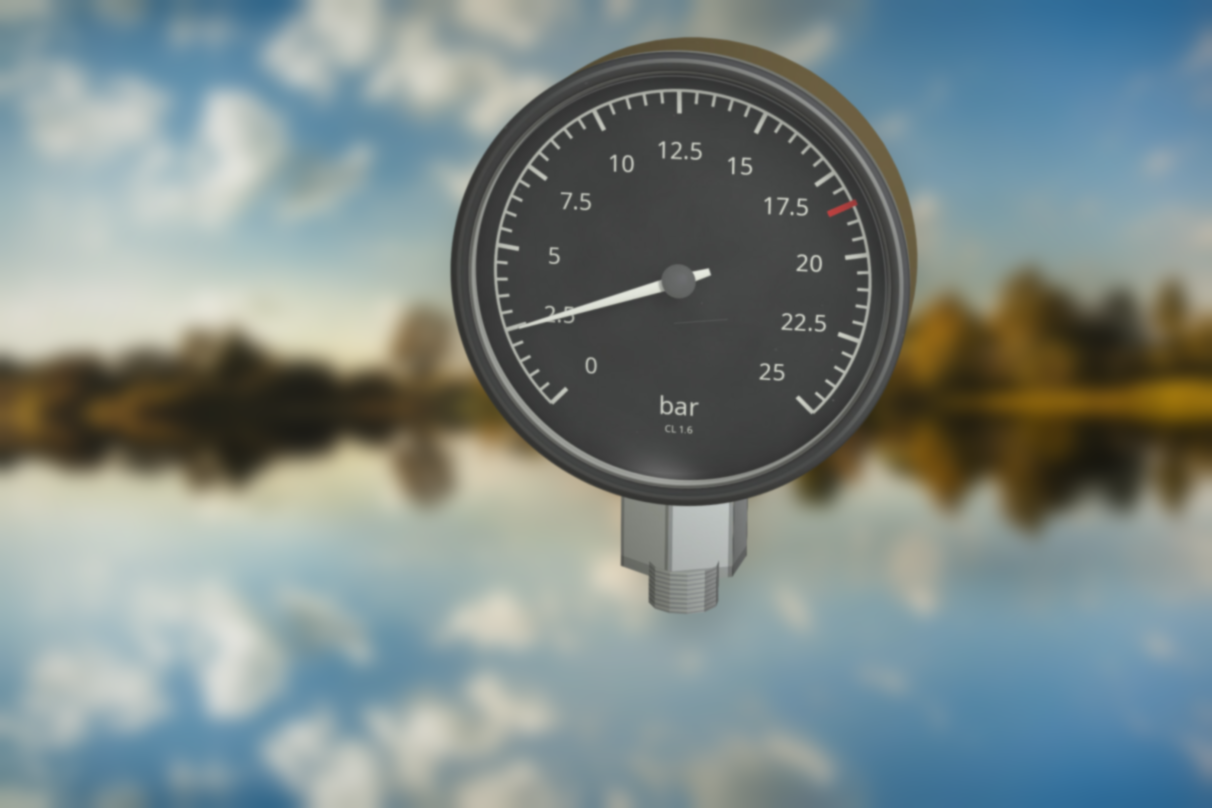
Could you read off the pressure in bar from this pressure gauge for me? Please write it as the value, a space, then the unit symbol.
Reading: 2.5 bar
